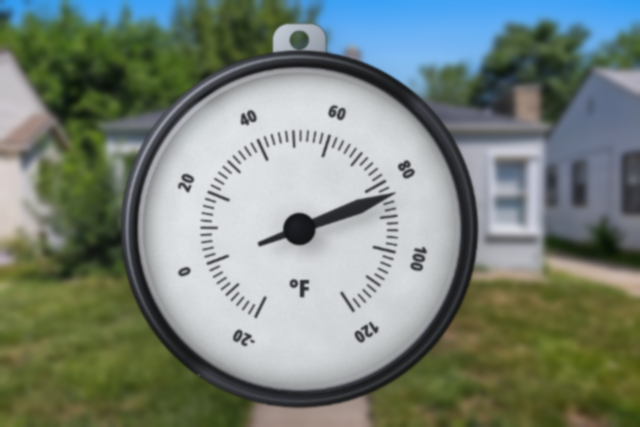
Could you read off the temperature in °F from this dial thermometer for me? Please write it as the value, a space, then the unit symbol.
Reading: 84 °F
